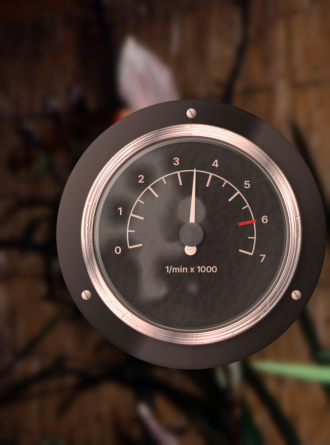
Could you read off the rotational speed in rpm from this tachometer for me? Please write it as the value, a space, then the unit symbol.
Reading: 3500 rpm
